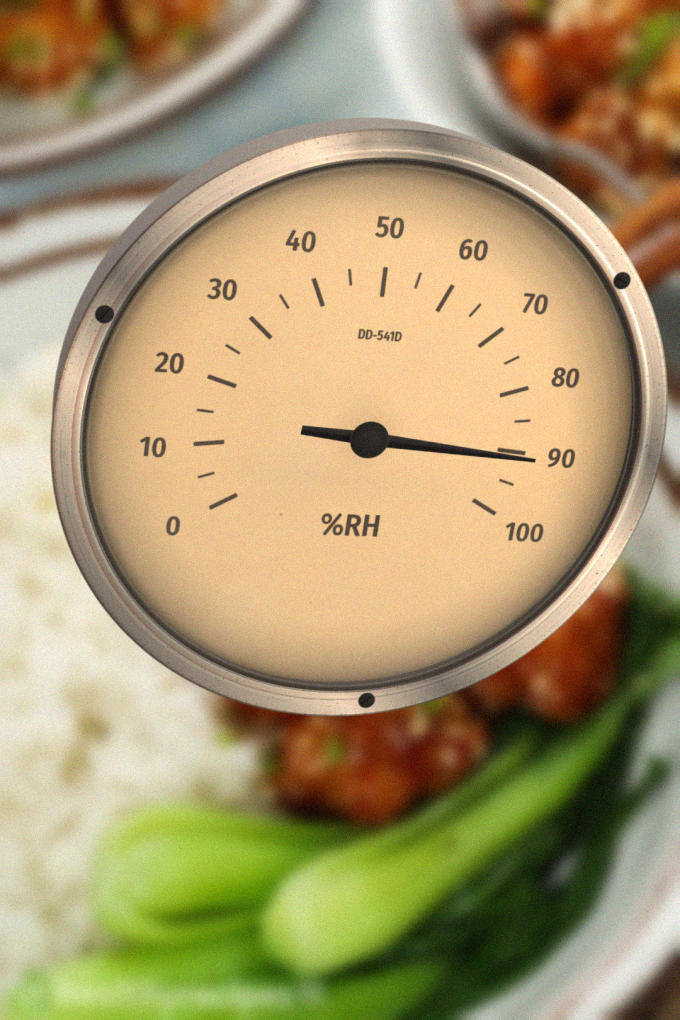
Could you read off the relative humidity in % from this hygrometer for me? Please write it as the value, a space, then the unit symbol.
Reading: 90 %
